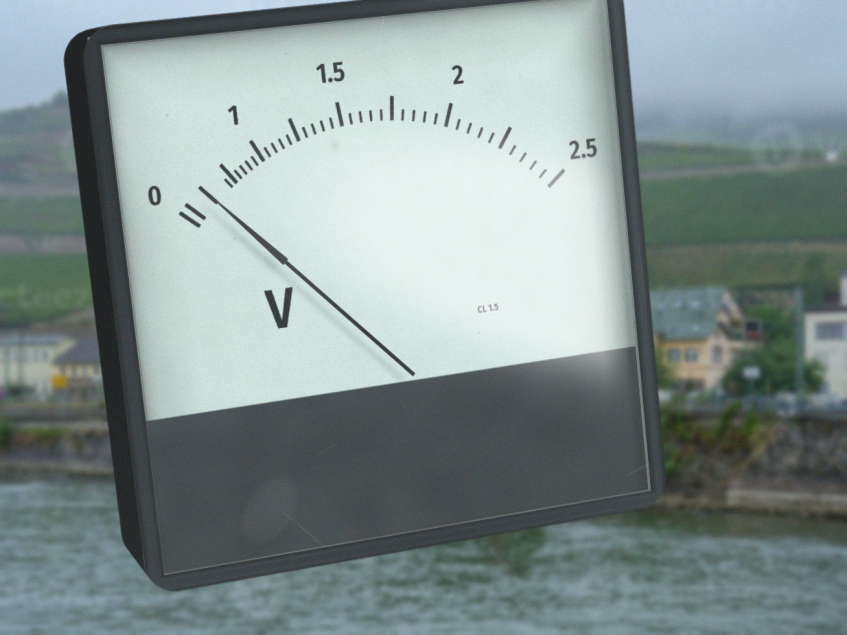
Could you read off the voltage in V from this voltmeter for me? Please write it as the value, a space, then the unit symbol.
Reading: 0.5 V
